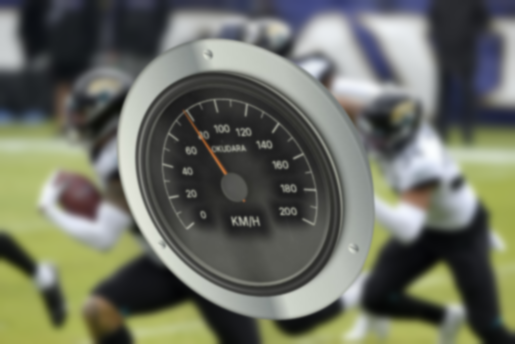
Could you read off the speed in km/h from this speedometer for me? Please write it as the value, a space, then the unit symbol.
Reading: 80 km/h
